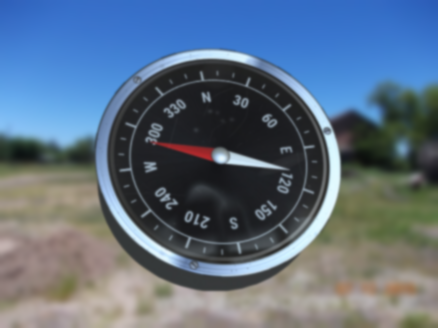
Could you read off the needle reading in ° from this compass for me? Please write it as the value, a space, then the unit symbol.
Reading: 290 °
